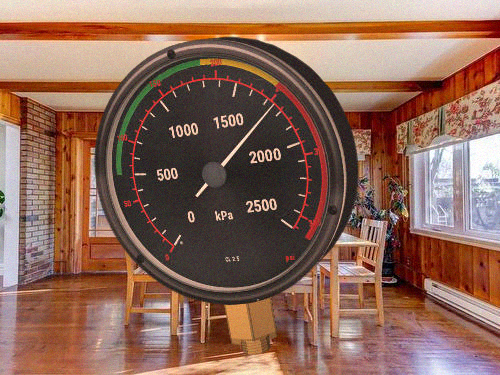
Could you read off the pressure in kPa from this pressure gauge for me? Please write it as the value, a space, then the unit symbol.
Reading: 1750 kPa
